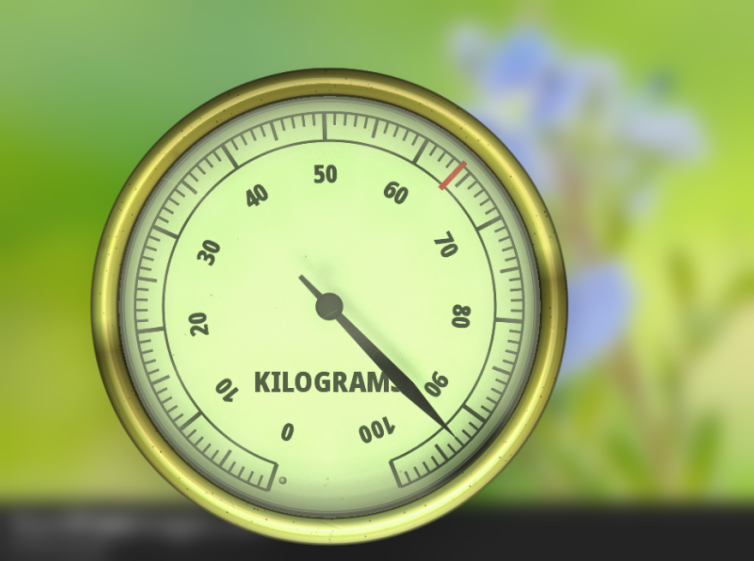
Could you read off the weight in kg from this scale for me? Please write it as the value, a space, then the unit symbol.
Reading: 93 kg
